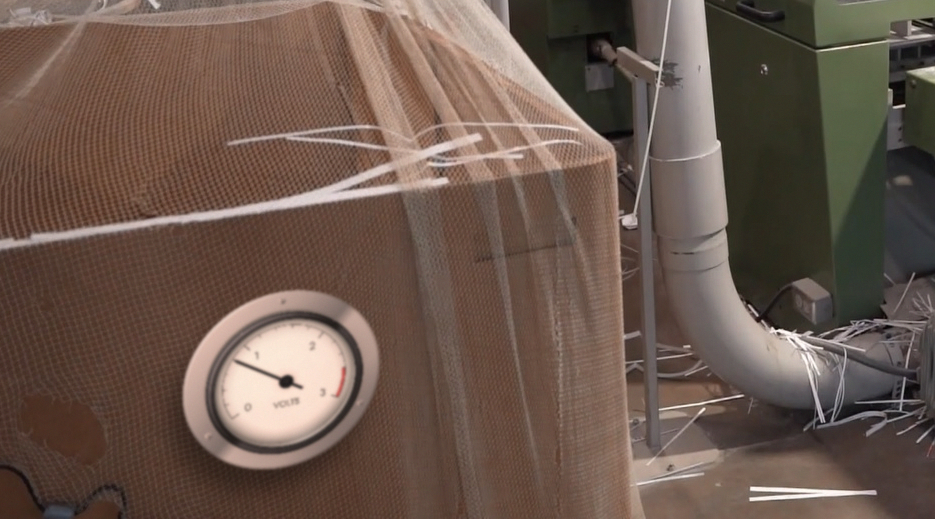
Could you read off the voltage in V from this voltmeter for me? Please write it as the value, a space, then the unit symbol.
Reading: 0.8 V
